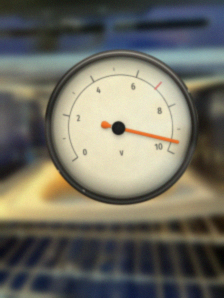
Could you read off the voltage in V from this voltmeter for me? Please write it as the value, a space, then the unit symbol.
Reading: 9.5 V
